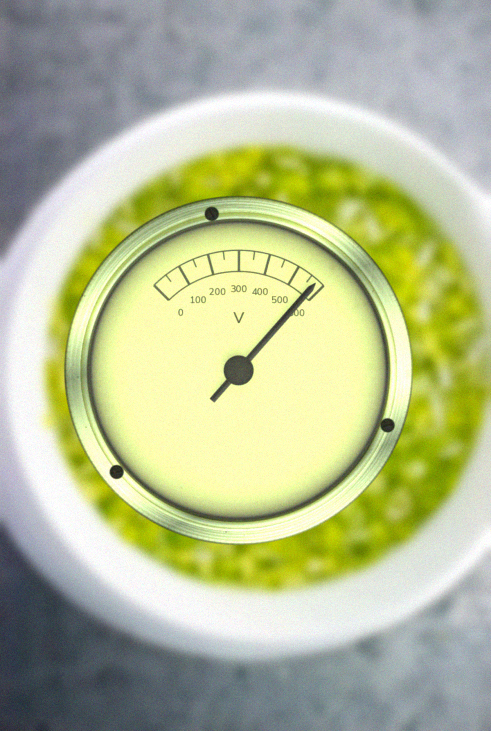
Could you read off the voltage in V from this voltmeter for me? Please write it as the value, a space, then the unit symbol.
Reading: 575 V
